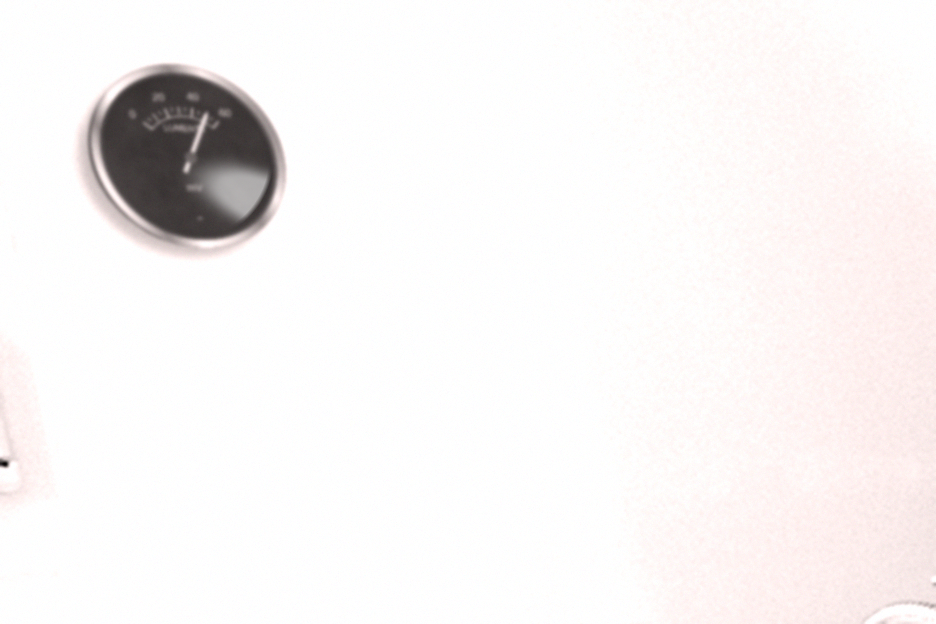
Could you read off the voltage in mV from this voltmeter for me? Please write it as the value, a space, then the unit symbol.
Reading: 50 mV
